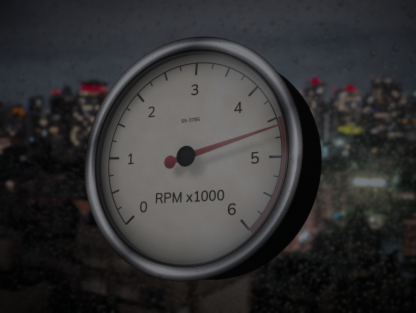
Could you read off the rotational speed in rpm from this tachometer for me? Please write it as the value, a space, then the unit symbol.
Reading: 4625 rpm
